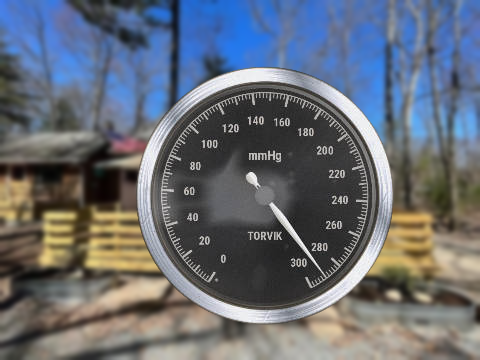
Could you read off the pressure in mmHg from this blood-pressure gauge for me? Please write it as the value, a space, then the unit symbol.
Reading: 290 mmHg
